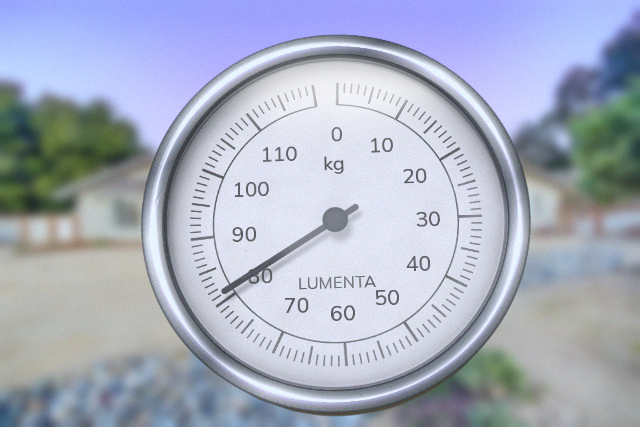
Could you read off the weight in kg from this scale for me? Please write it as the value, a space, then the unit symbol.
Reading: 81 kg
